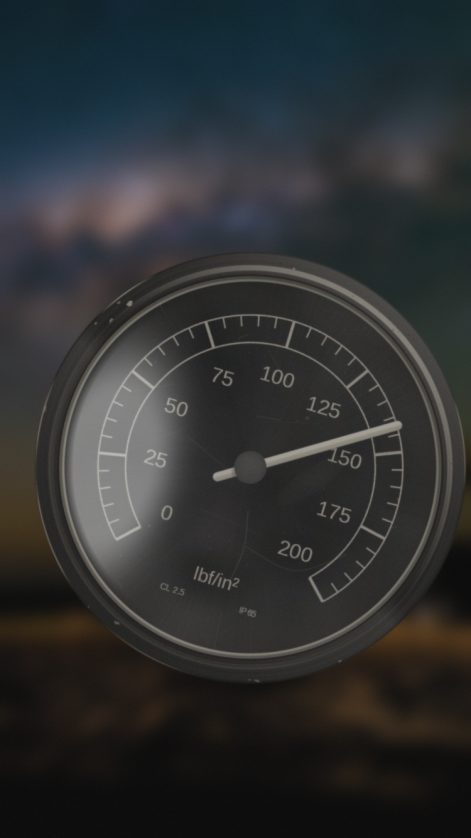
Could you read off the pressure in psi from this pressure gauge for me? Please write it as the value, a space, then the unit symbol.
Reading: 142.5 psi
